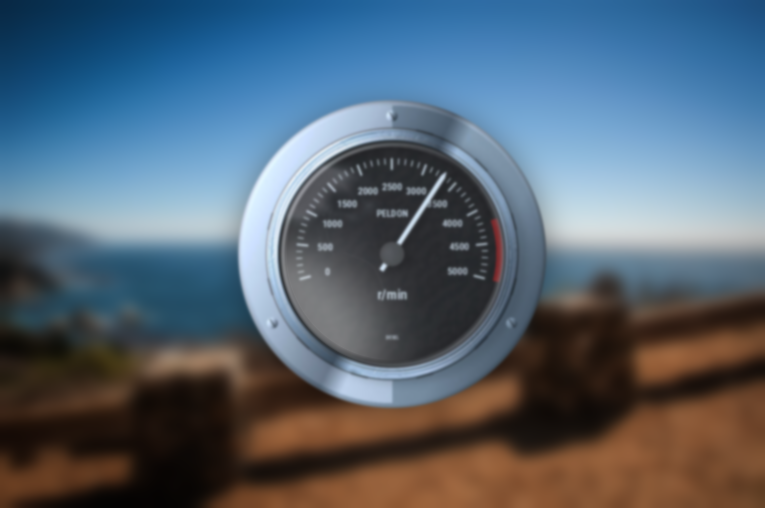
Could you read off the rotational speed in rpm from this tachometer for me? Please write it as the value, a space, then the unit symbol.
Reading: 3300 rpm
